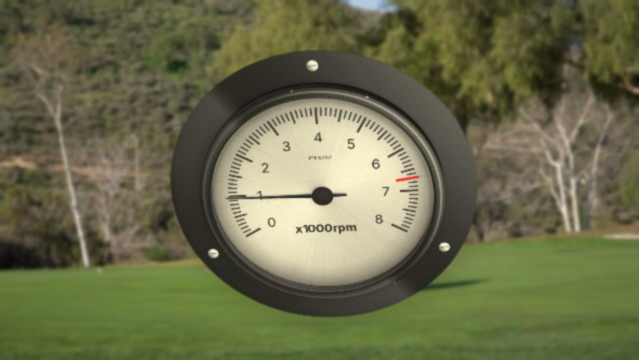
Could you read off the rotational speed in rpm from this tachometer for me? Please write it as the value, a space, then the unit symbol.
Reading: 1000 rpm
